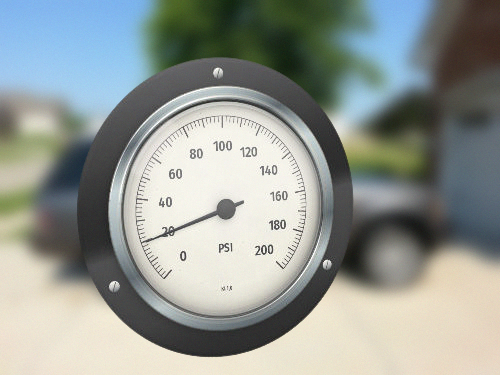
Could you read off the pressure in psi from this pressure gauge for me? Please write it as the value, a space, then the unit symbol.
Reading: 20 psi
